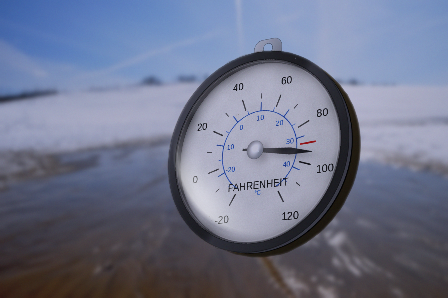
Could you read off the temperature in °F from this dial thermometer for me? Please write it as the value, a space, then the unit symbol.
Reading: 95 °F
